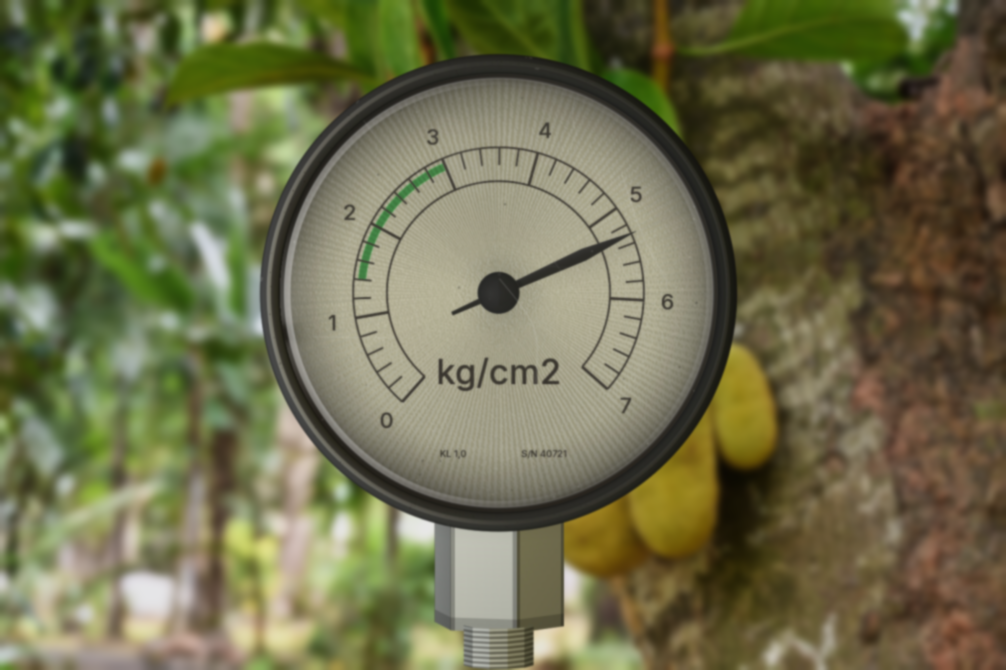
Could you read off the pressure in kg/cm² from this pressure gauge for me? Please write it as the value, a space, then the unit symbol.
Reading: 5.3 kg/cm²
